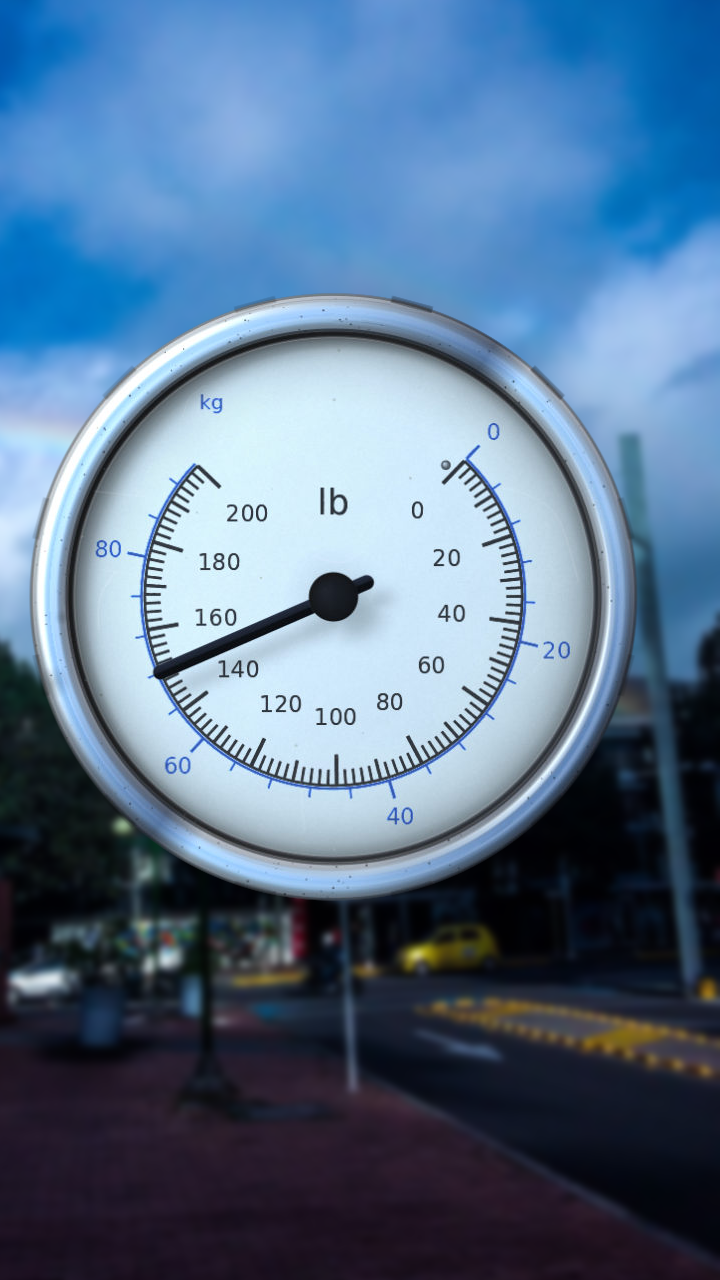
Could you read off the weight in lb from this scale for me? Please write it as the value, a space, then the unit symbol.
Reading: 150 lb
